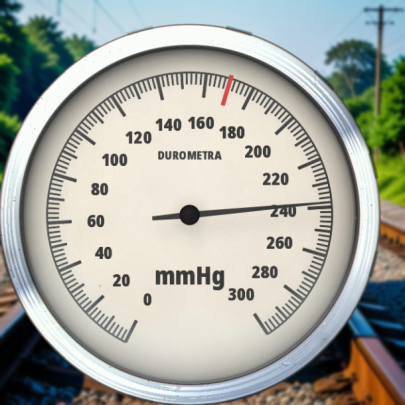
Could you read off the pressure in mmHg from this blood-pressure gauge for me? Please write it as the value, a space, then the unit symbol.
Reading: 238 mmHg
